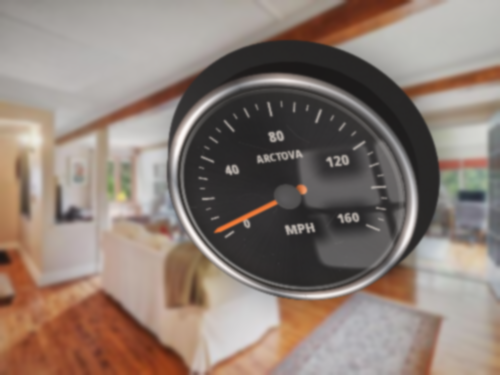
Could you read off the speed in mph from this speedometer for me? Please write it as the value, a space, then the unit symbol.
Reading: 5 mph
